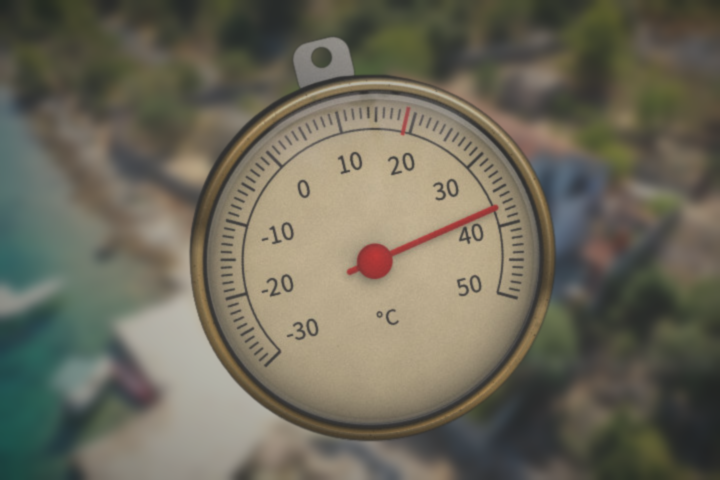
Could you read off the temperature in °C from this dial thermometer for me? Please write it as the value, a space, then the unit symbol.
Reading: 37 °C
